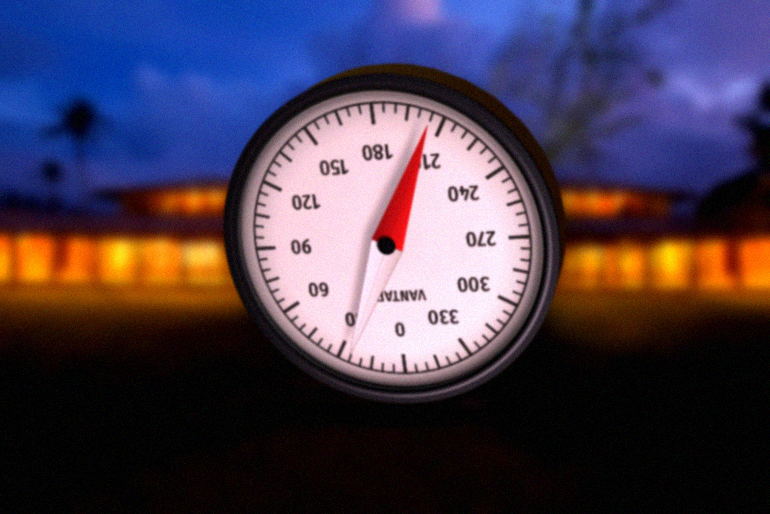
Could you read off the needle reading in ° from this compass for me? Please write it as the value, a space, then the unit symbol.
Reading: 205 °
